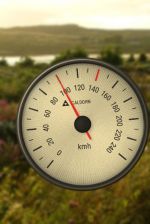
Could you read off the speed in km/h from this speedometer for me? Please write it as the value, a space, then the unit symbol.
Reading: 100 km/h
